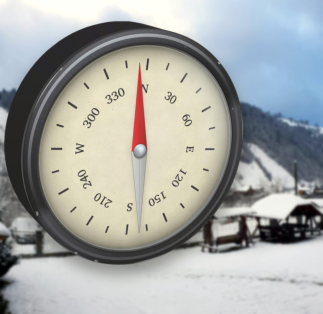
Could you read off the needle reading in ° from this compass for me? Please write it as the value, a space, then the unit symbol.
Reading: 352.5 °
